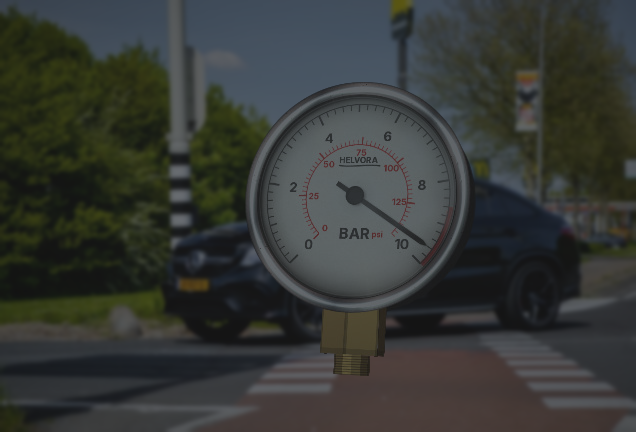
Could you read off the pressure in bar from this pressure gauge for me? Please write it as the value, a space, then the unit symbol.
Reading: 9.6 bar
